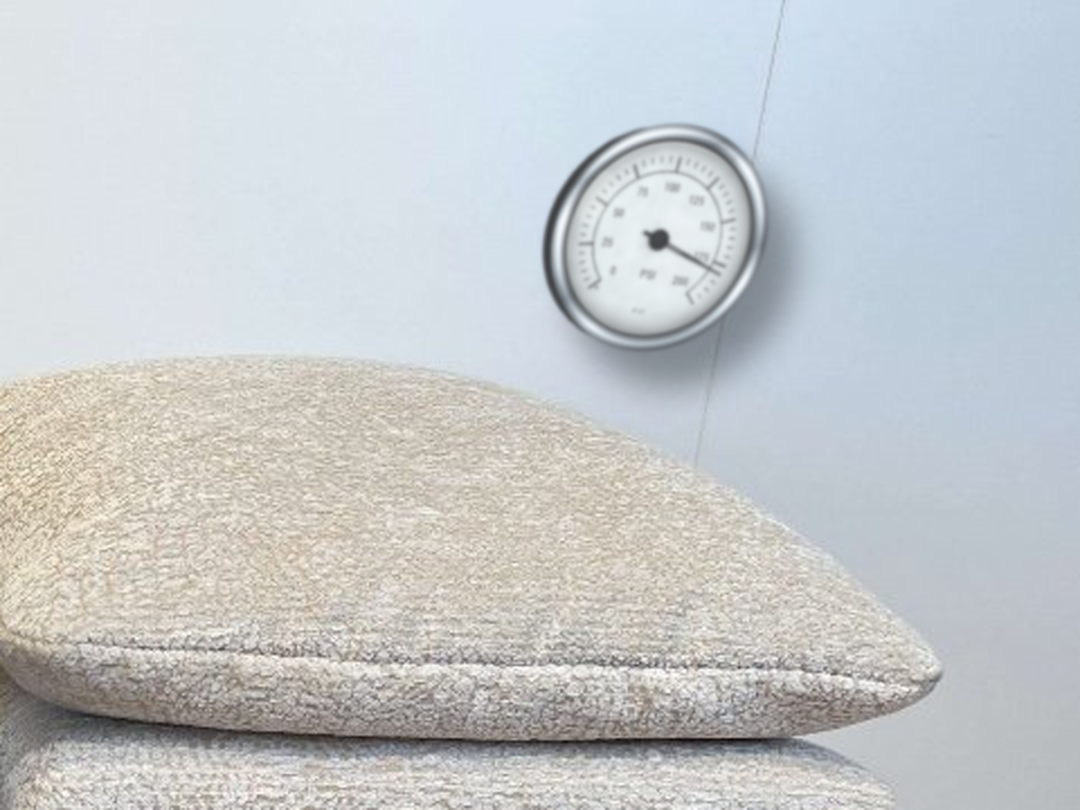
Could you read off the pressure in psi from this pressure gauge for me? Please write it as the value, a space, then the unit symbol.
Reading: 180 psi
